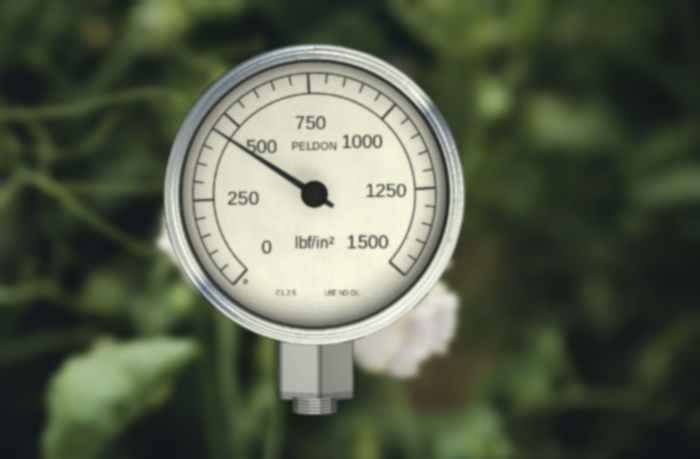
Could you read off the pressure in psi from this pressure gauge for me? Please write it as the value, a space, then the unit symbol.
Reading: 450 psi
